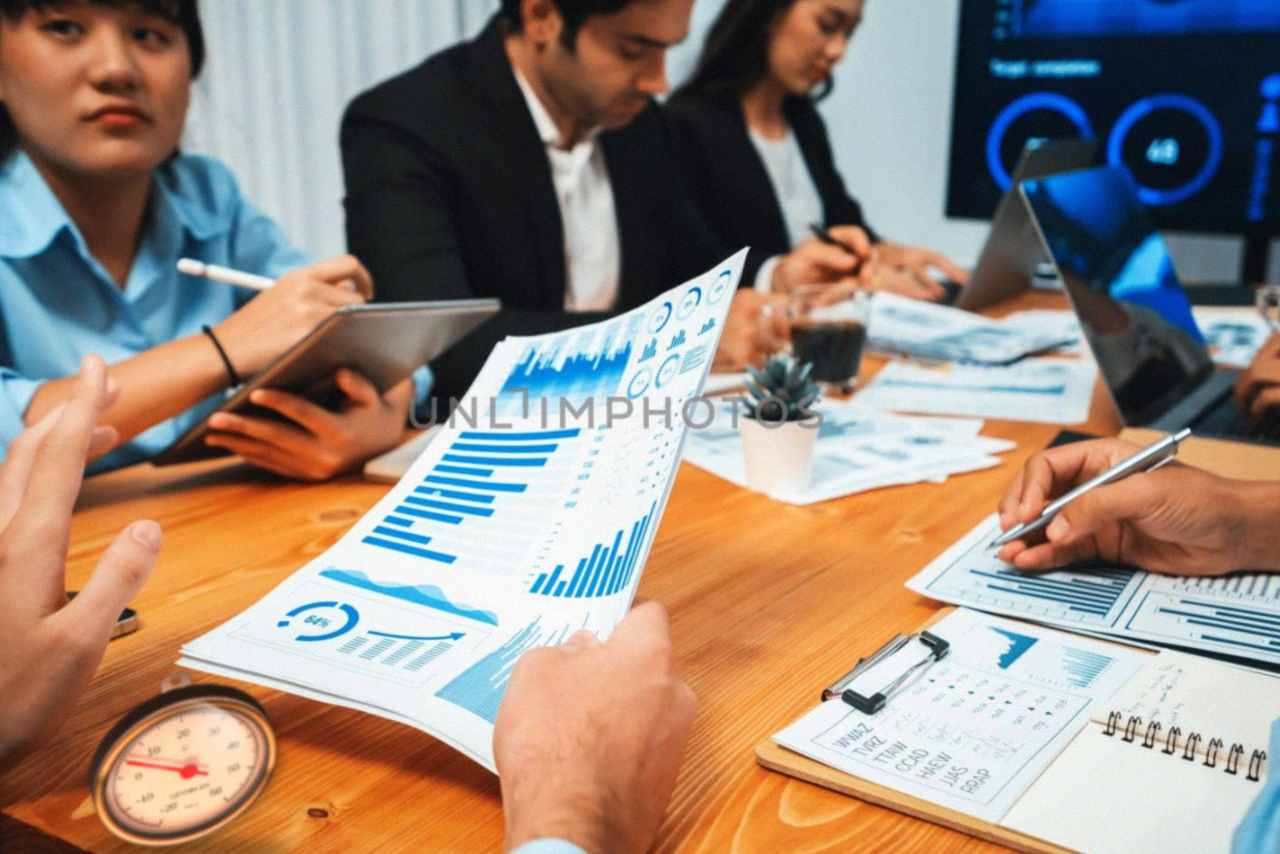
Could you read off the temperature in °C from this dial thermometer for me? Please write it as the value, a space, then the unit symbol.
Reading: 5 °C
